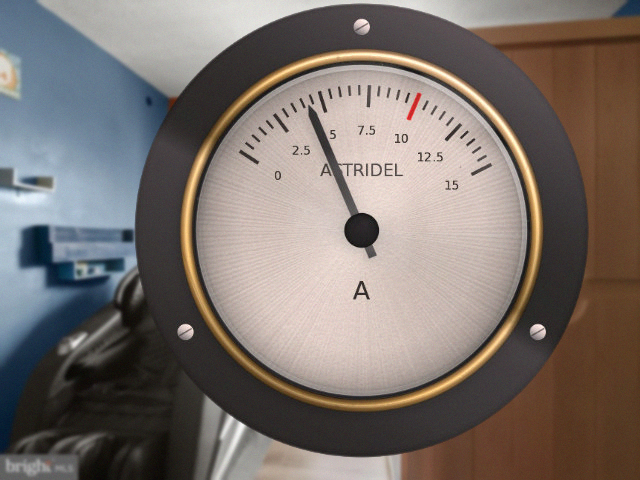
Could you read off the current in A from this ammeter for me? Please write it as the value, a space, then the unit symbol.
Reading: 4.25 A
